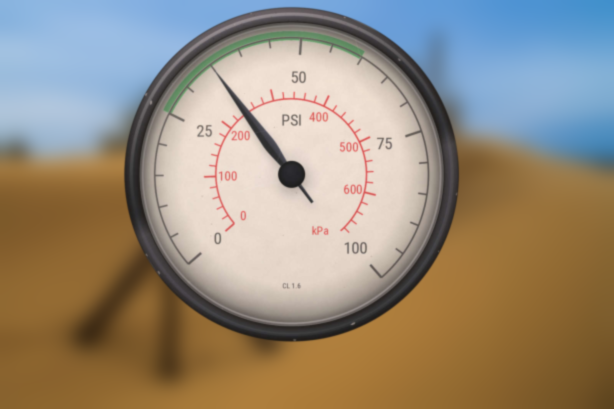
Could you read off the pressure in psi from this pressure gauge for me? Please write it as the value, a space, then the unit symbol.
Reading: 35 psi
